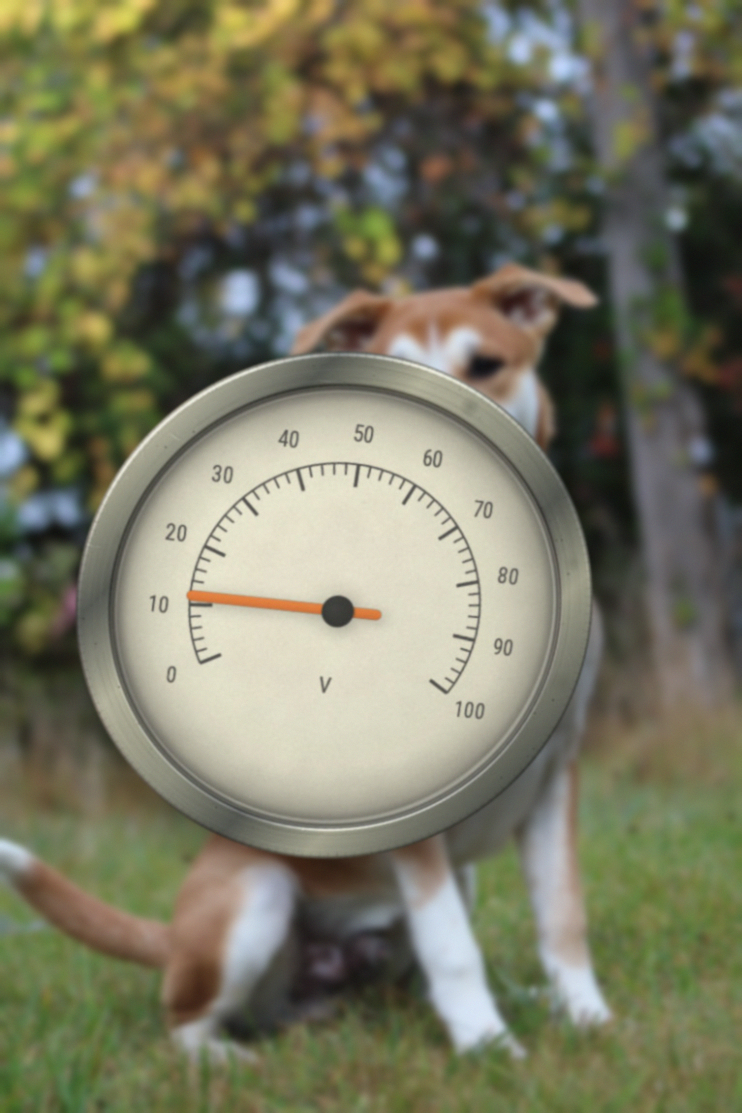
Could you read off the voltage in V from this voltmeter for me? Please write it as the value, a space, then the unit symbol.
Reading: 12 V
